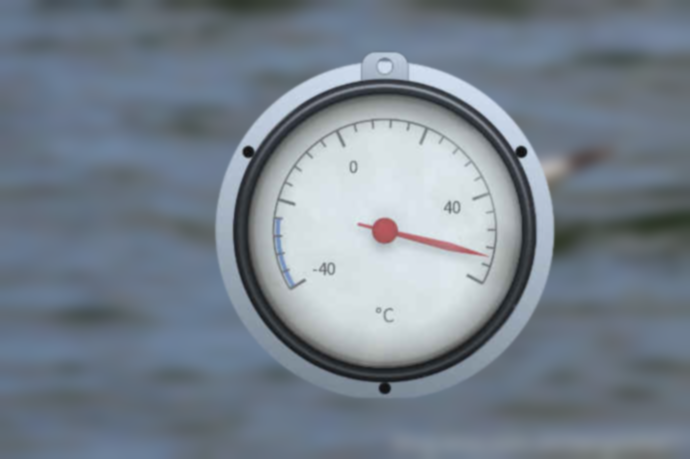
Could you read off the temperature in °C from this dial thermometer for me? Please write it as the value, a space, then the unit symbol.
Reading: 54 °C
